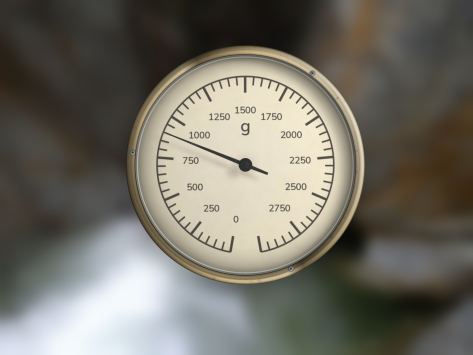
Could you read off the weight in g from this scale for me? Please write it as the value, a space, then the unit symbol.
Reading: 900 g
